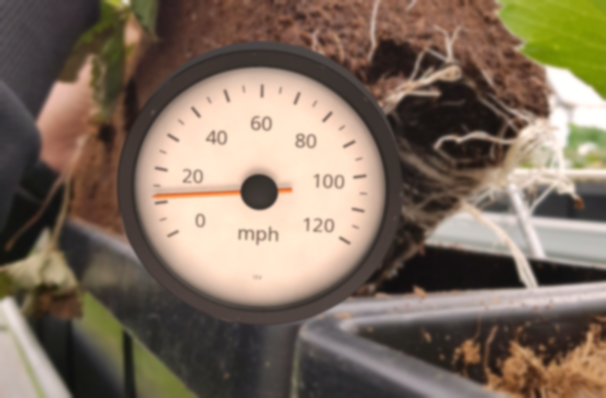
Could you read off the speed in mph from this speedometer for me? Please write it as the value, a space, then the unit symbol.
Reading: 12.5 mph
